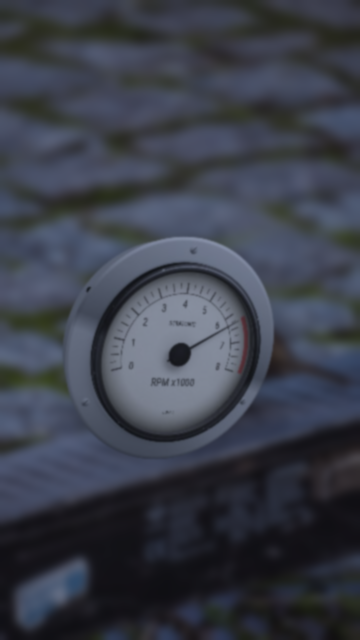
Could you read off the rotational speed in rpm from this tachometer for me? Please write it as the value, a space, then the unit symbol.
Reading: 6250 rpm
